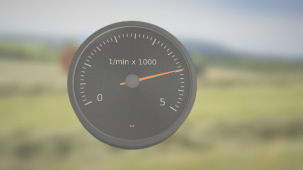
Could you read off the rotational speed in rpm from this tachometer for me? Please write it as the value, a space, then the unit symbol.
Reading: 4000 rpm
